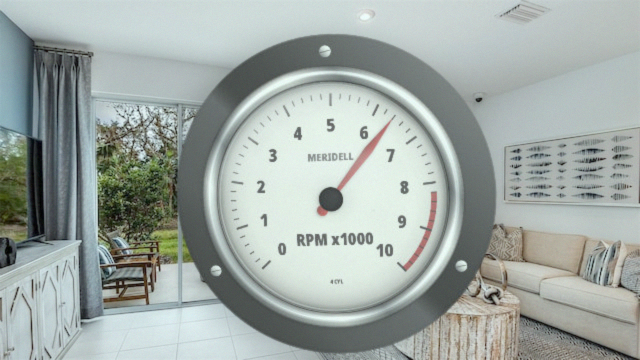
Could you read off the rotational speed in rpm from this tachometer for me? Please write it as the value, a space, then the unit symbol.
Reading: 6400 rpm
